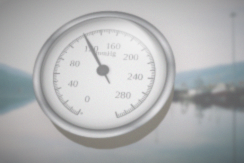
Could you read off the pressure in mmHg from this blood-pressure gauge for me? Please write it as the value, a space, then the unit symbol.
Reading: 120 mmHg
